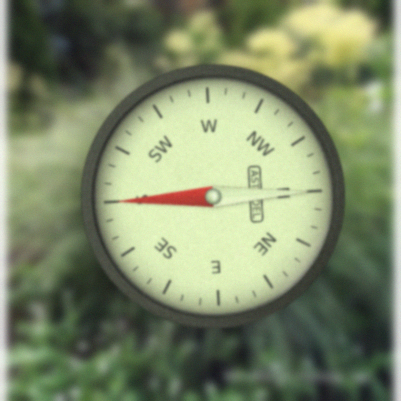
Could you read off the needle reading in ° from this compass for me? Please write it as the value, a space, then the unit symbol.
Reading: 180 °
